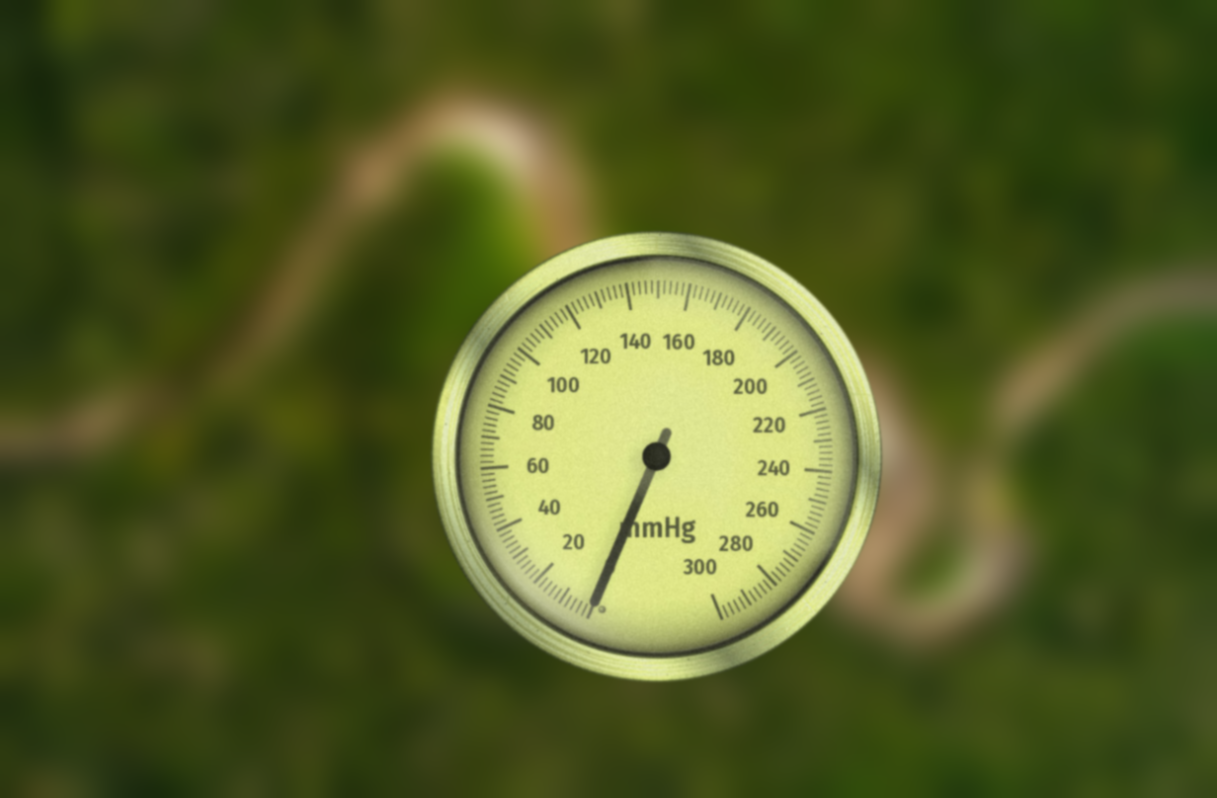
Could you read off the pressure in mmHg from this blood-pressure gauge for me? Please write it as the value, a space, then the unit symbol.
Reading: 0 mmHg
